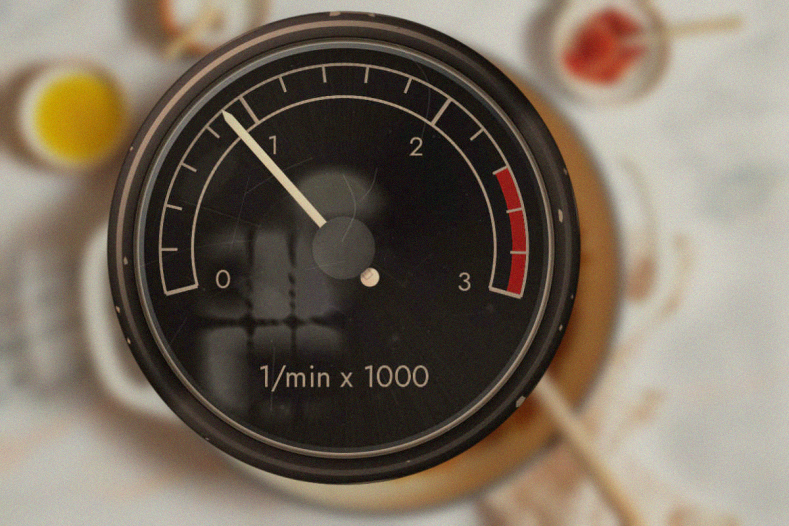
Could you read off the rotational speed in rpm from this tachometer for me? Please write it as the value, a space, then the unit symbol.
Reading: 900 rpm
